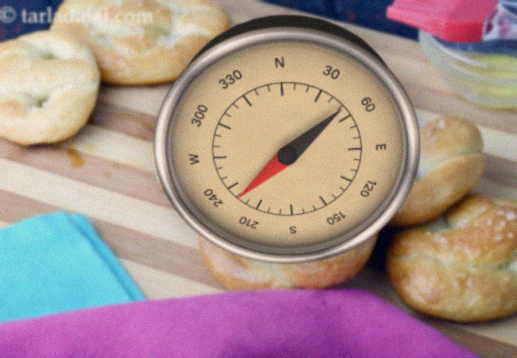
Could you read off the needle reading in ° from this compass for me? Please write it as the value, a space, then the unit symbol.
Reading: 230 °
